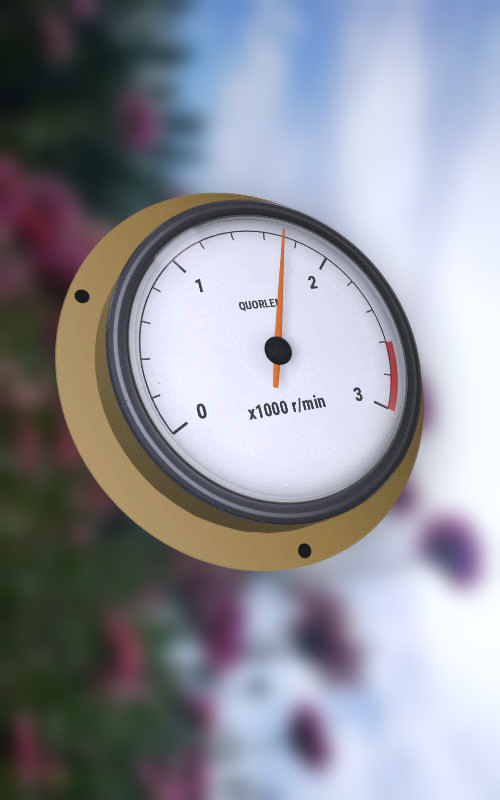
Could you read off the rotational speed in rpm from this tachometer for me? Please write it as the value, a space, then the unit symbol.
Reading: 1700 rpm
